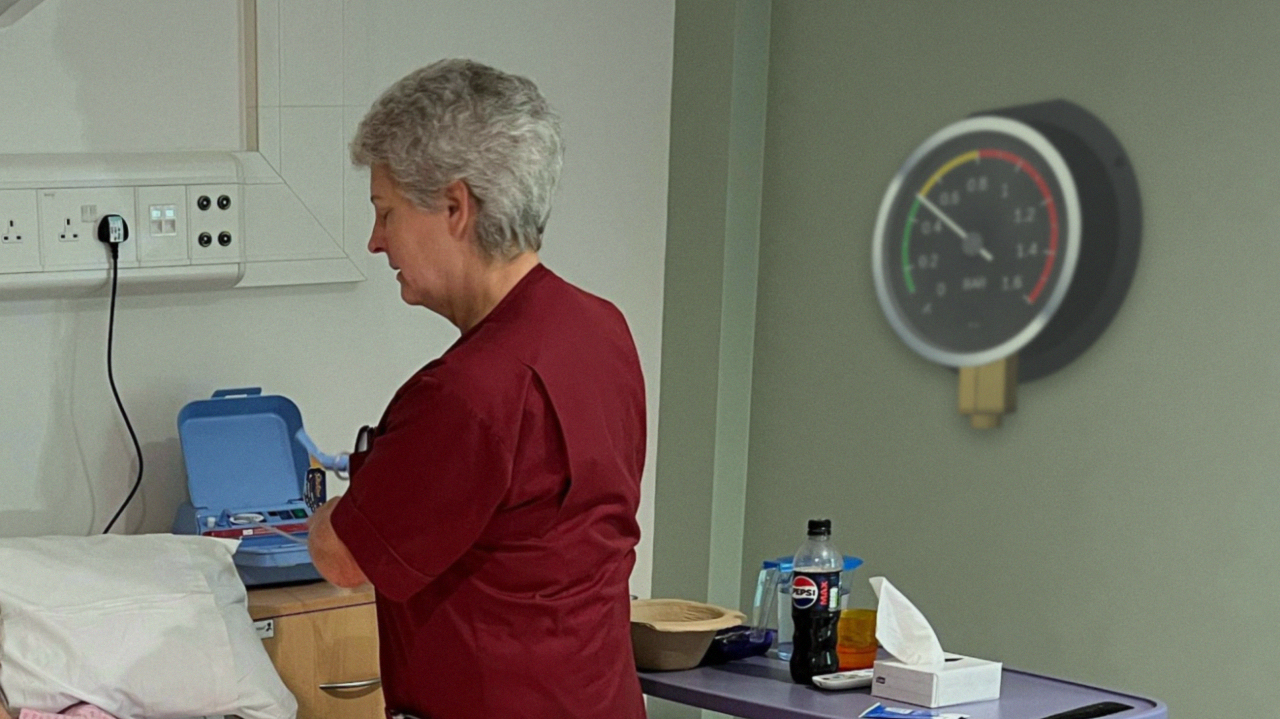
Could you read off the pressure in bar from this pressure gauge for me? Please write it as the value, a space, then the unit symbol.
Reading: 0.5 bar
